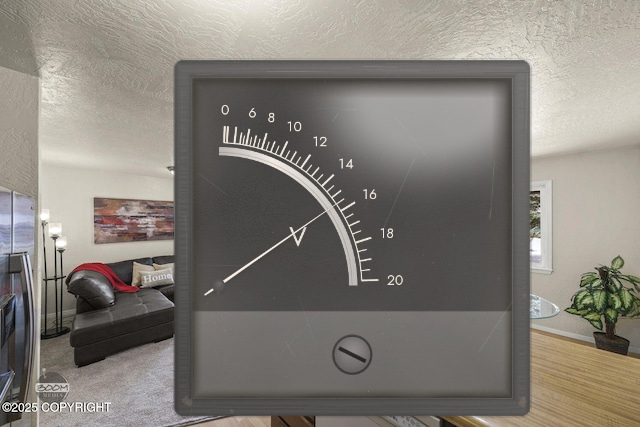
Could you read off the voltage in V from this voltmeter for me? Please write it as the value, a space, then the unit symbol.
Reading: 15.5 V
